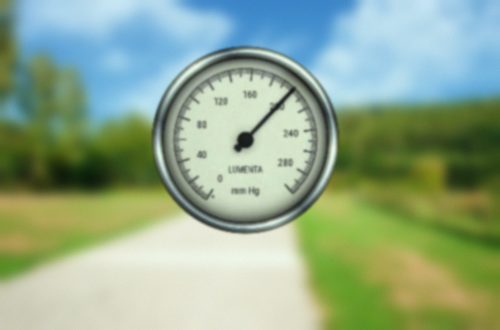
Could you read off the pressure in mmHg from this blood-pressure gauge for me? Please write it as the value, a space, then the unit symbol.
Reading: 200 mmHg
